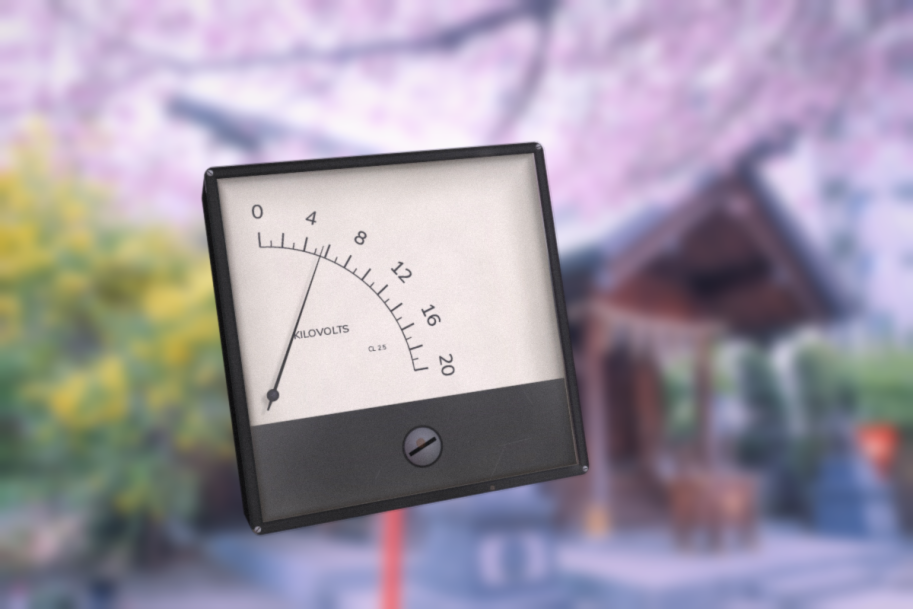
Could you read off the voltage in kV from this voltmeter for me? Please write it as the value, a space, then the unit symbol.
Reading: 5.5 kV
